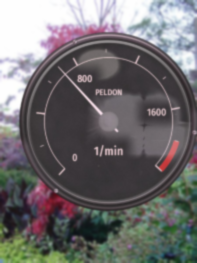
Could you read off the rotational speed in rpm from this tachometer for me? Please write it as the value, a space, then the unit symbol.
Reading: 700 rpm
